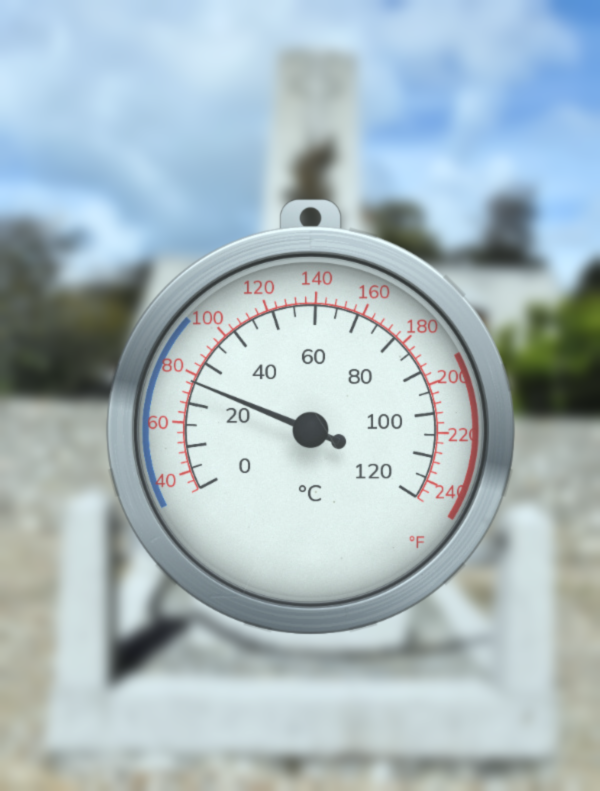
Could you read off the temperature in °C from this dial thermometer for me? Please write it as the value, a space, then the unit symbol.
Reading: 25 °C
